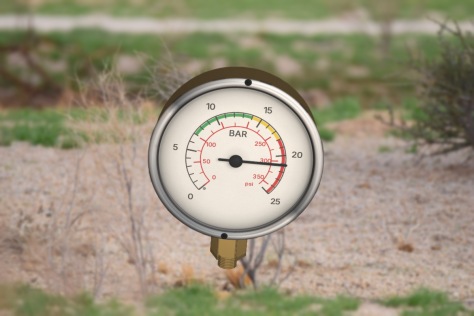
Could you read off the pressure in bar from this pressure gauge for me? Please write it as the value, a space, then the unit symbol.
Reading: 21 bar
